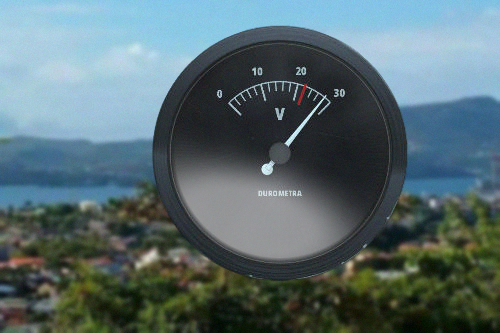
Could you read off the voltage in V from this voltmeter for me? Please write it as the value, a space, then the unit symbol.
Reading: 28 V
